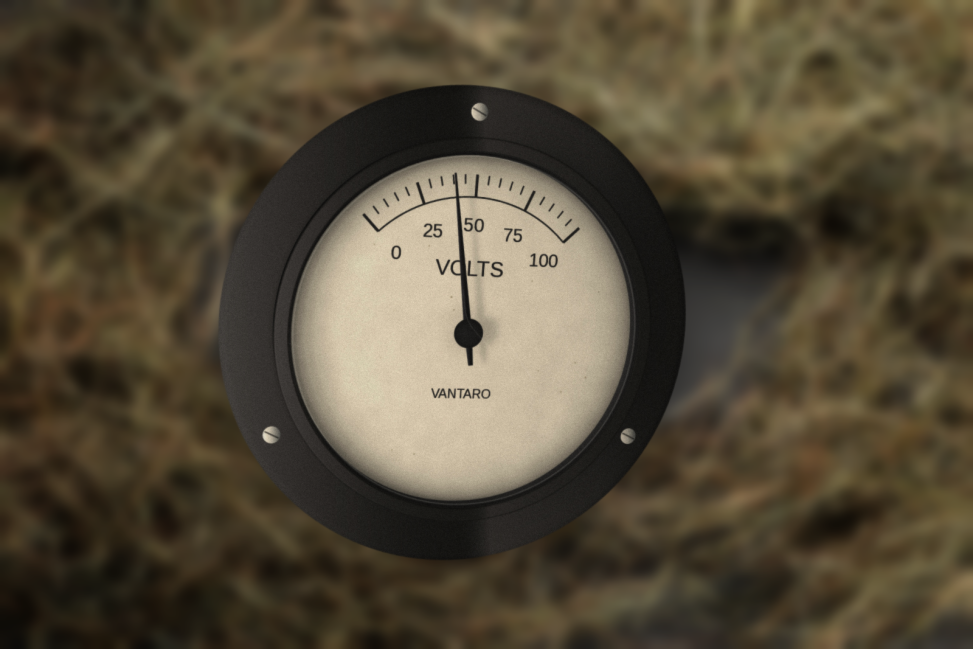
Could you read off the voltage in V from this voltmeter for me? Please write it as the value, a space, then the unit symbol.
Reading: 40 V
